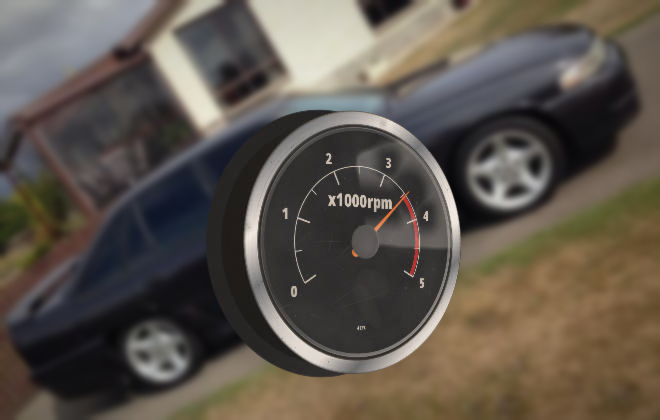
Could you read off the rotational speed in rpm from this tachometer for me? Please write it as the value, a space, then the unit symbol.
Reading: 3500 rpm
